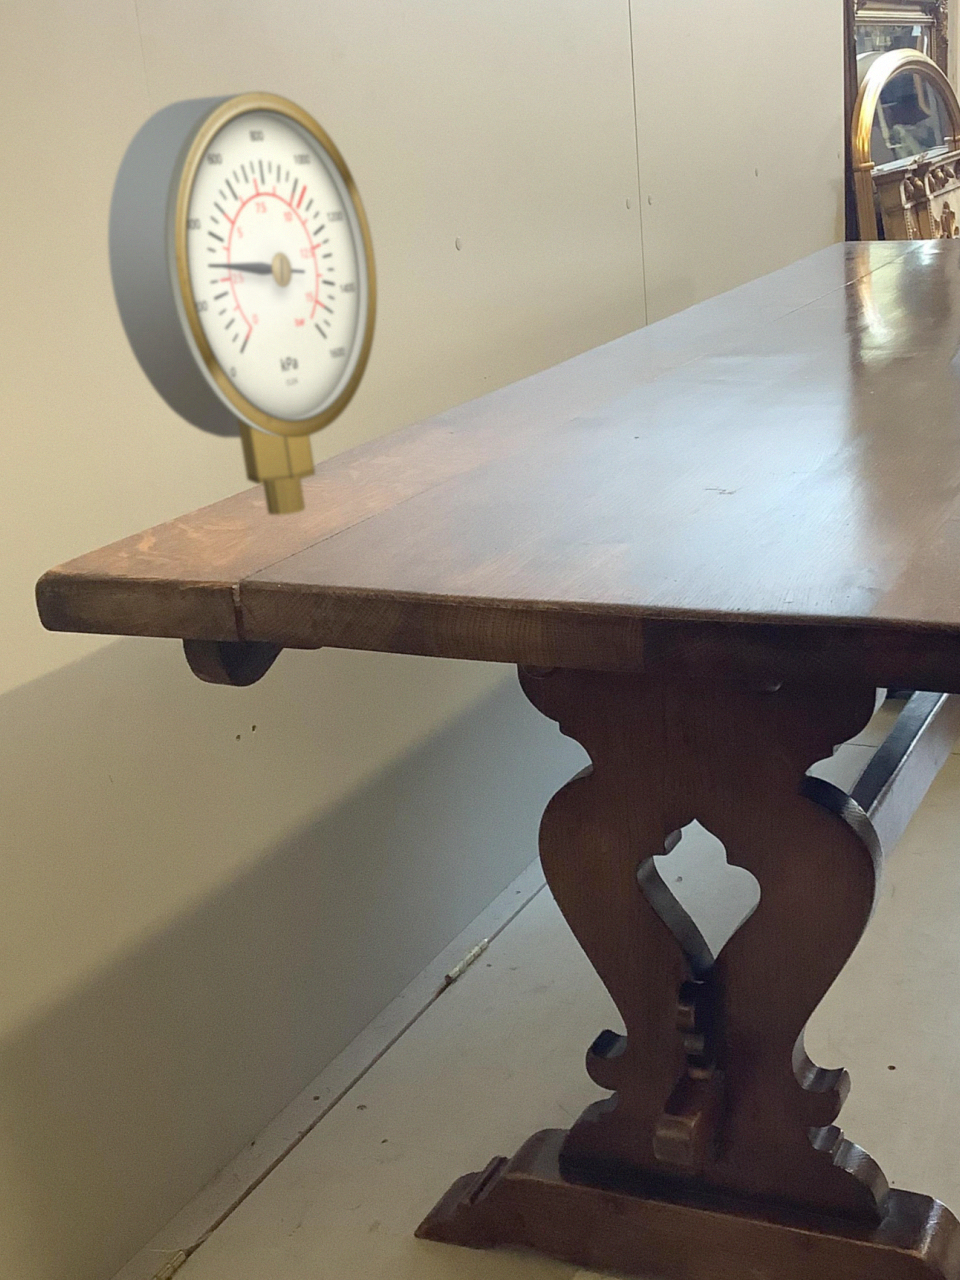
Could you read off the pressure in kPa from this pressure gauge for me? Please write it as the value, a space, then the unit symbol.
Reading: 300 kPa
